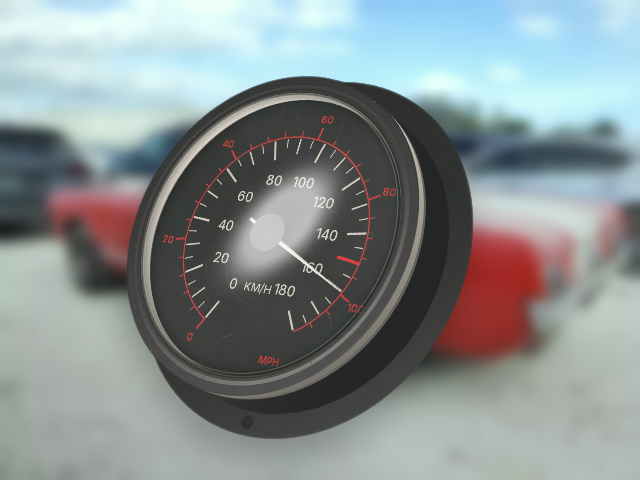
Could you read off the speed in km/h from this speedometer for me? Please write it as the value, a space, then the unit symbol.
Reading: 160 km/h
